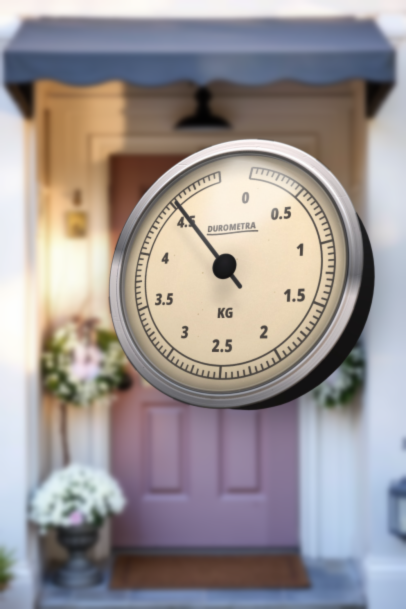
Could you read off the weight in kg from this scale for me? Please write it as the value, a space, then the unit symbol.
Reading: 4.55 kg
